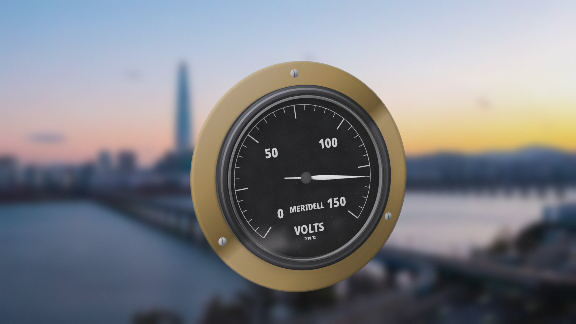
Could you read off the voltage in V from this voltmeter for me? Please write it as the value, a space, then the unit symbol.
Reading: 130 V
